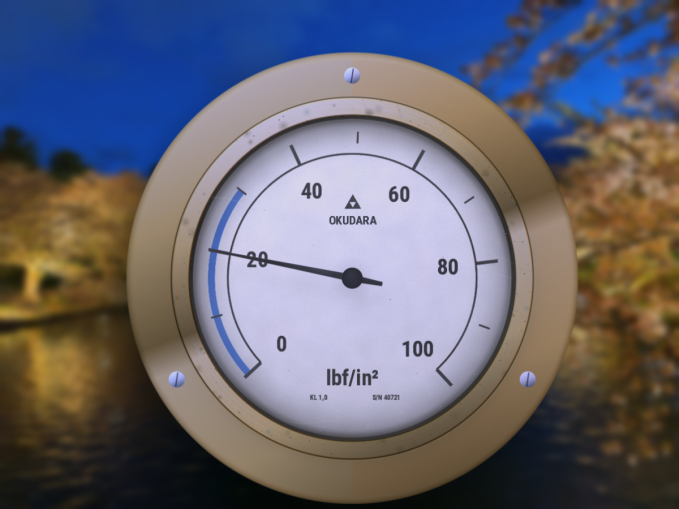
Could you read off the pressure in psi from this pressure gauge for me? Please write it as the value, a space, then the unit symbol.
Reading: 20 psi
